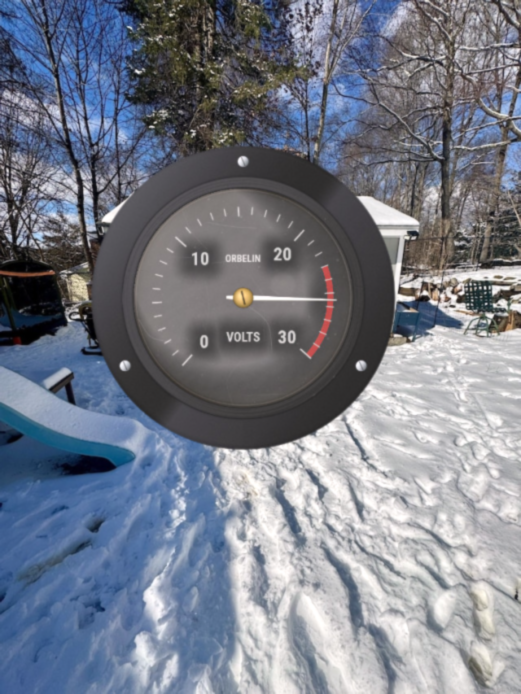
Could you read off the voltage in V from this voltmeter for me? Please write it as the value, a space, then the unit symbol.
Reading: 25.5 V
